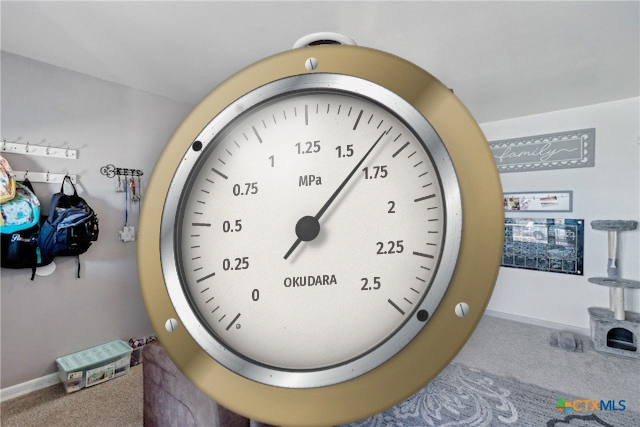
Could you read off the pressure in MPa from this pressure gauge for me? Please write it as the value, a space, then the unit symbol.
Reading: 1.65 MPa
